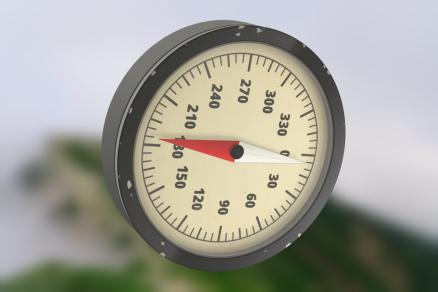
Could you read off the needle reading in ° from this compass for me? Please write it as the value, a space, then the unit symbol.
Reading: 185 °
